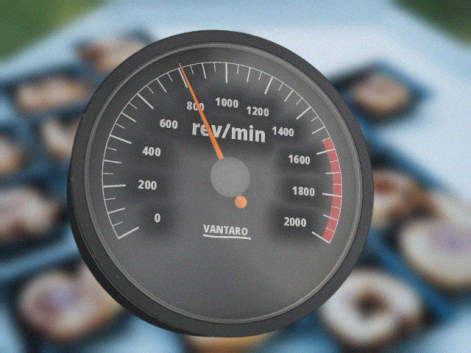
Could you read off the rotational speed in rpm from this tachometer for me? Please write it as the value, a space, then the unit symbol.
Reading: 800 rpm
